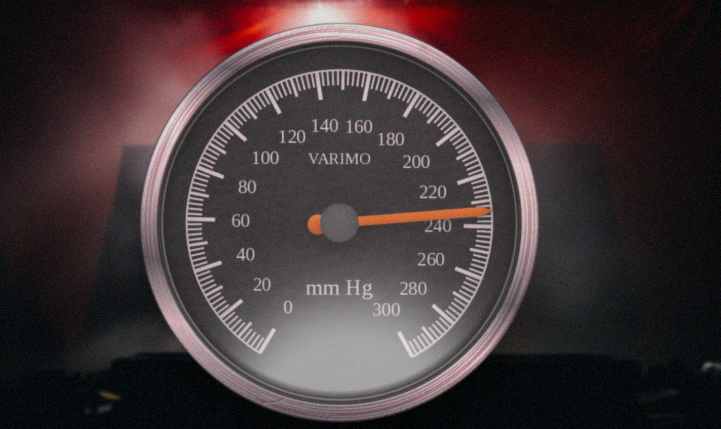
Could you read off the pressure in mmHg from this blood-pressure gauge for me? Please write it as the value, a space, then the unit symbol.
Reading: 234 mmHg
